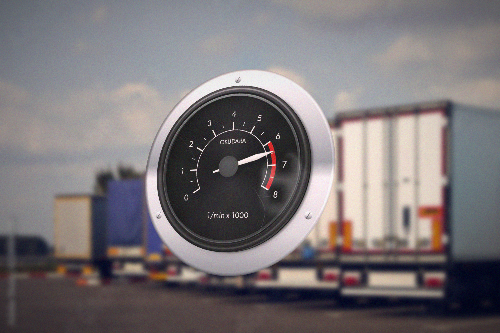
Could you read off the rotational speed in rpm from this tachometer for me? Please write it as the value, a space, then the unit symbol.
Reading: 6500 rpm
